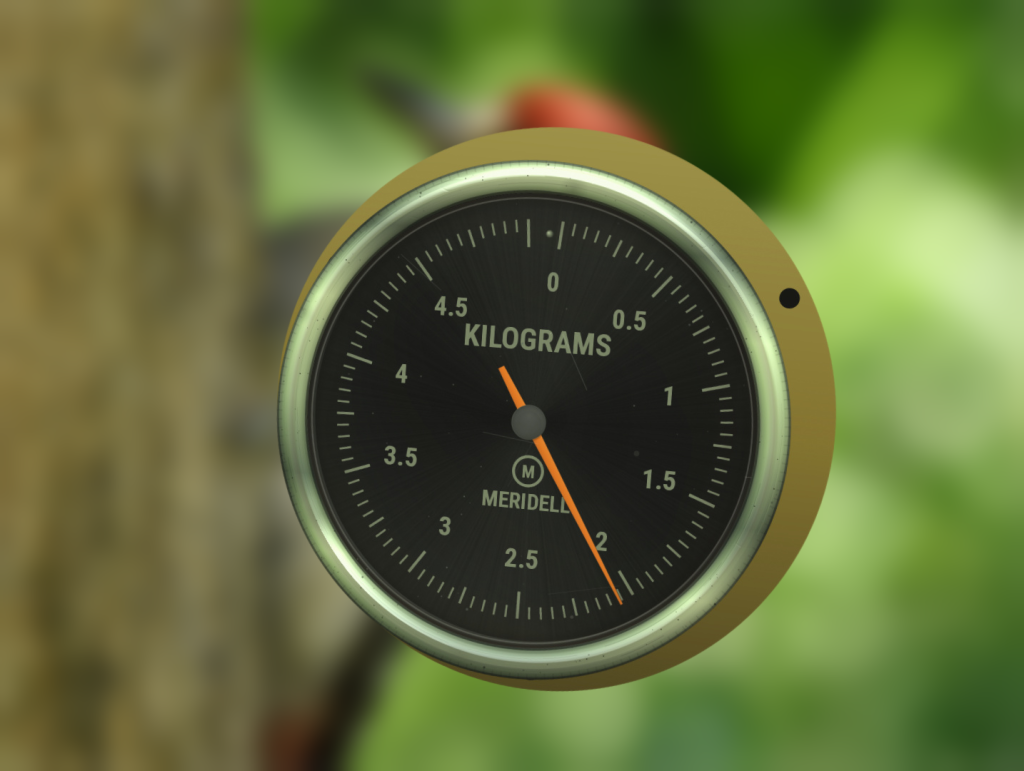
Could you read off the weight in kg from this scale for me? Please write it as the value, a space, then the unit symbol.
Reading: 2.05 kg
